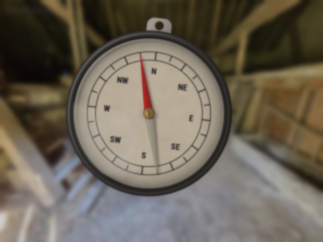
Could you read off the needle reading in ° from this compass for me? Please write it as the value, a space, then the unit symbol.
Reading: 345 °
